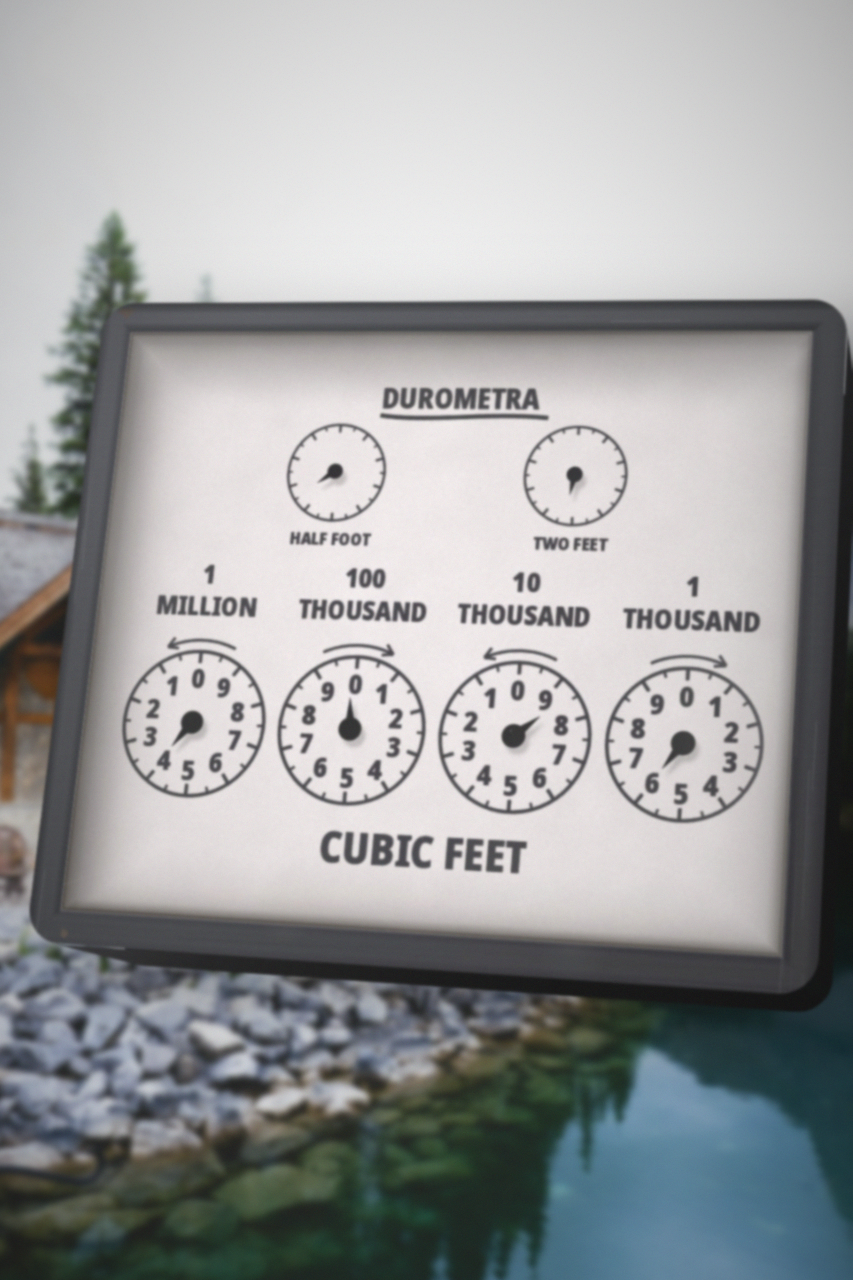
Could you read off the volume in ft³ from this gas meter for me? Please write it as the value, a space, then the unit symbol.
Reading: 398600 ft³
